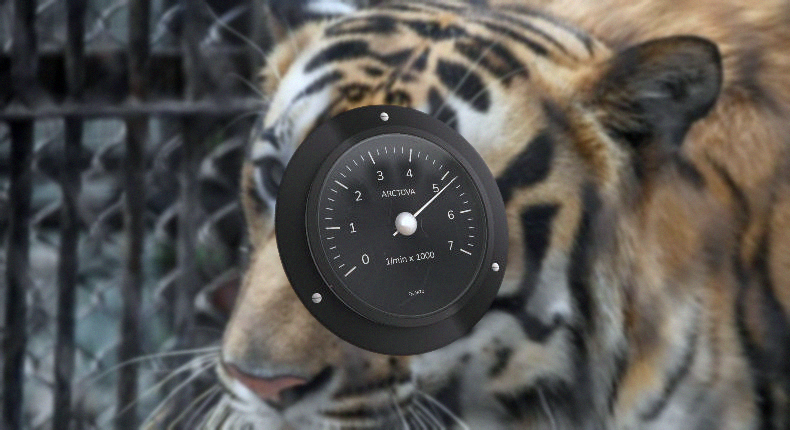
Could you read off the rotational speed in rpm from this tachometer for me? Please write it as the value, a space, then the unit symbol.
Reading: 5200 rpm
